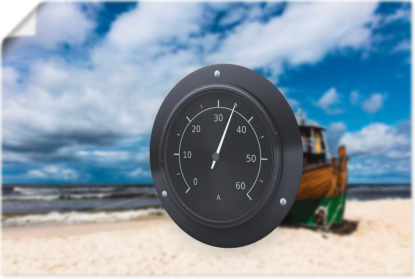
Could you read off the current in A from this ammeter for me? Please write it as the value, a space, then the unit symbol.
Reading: 35 A
